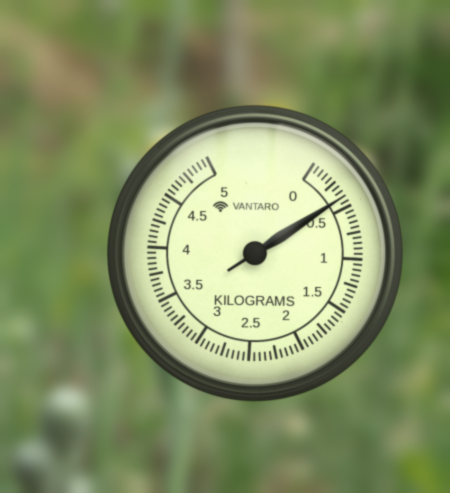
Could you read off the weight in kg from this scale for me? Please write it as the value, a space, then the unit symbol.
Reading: 0.4 kg
